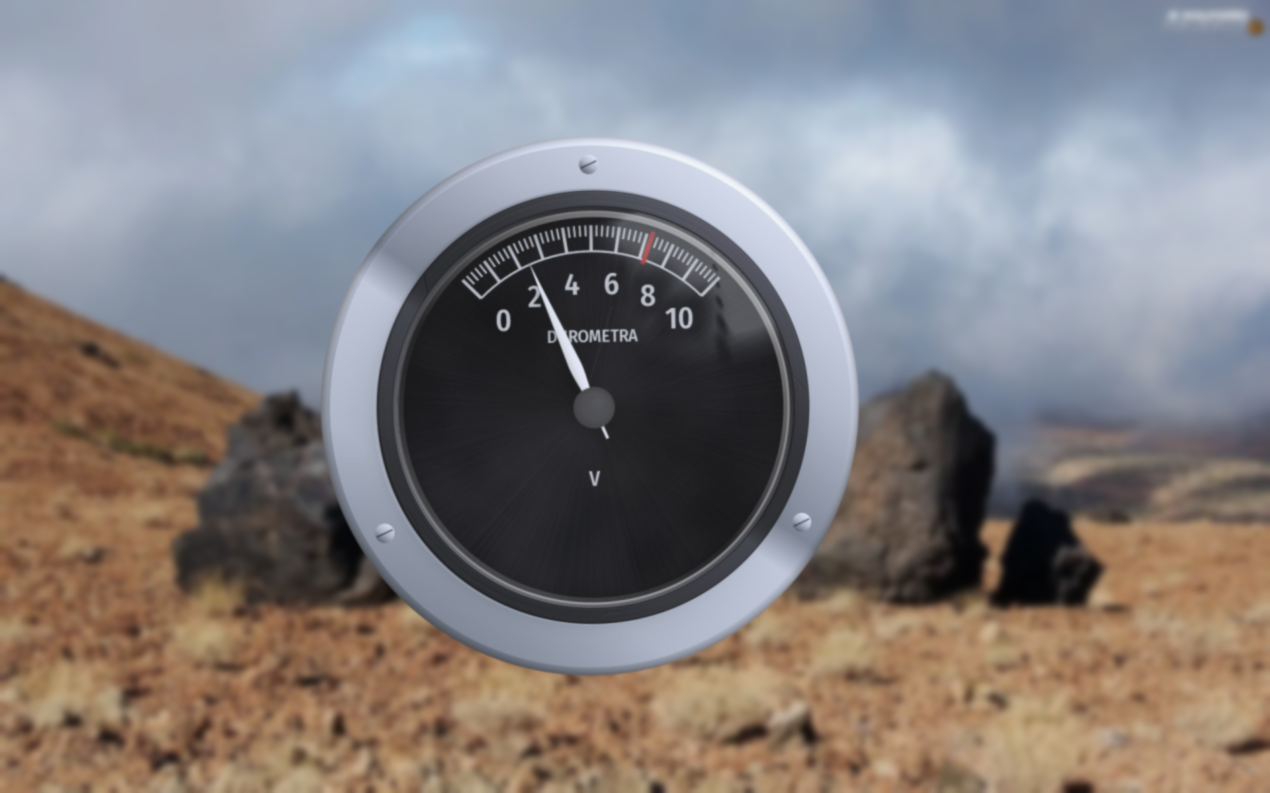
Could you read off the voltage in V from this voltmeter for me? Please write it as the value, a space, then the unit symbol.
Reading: 2.4 V
